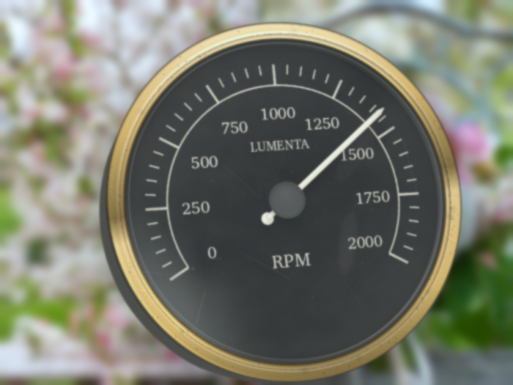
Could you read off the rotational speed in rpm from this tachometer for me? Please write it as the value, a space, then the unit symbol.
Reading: 1425 rpm
